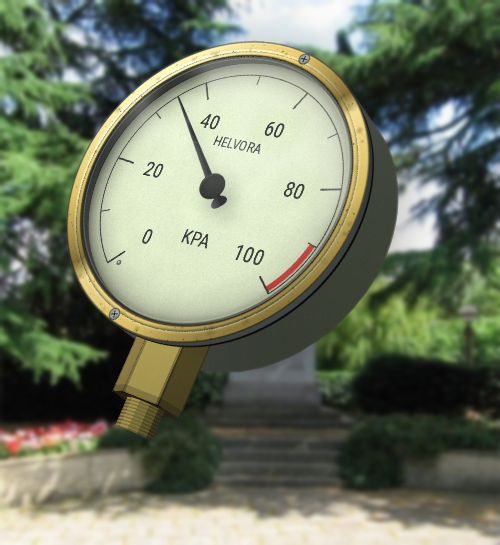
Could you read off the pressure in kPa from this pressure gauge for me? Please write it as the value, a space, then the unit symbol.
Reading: 35 kPa
